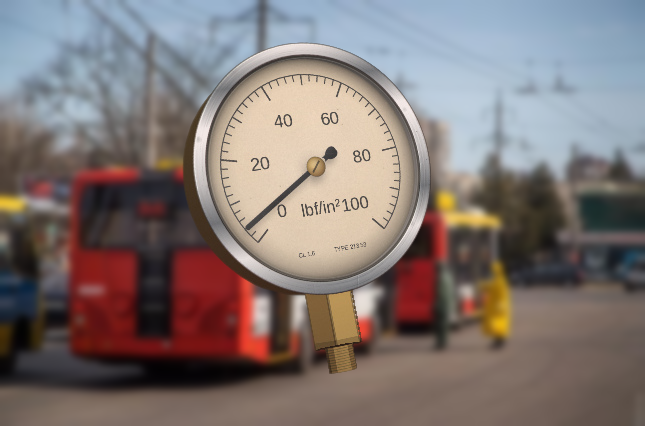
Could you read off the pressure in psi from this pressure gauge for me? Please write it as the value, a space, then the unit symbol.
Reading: 4 psi
